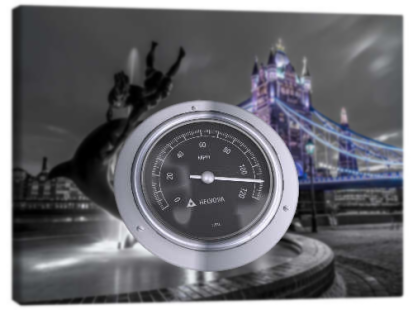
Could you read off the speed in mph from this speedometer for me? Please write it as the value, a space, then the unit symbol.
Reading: 110 mph
